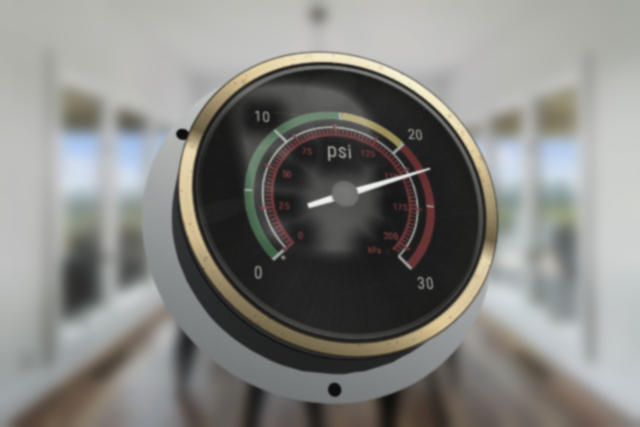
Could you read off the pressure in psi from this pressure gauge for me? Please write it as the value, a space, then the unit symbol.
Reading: 22.5 psi
